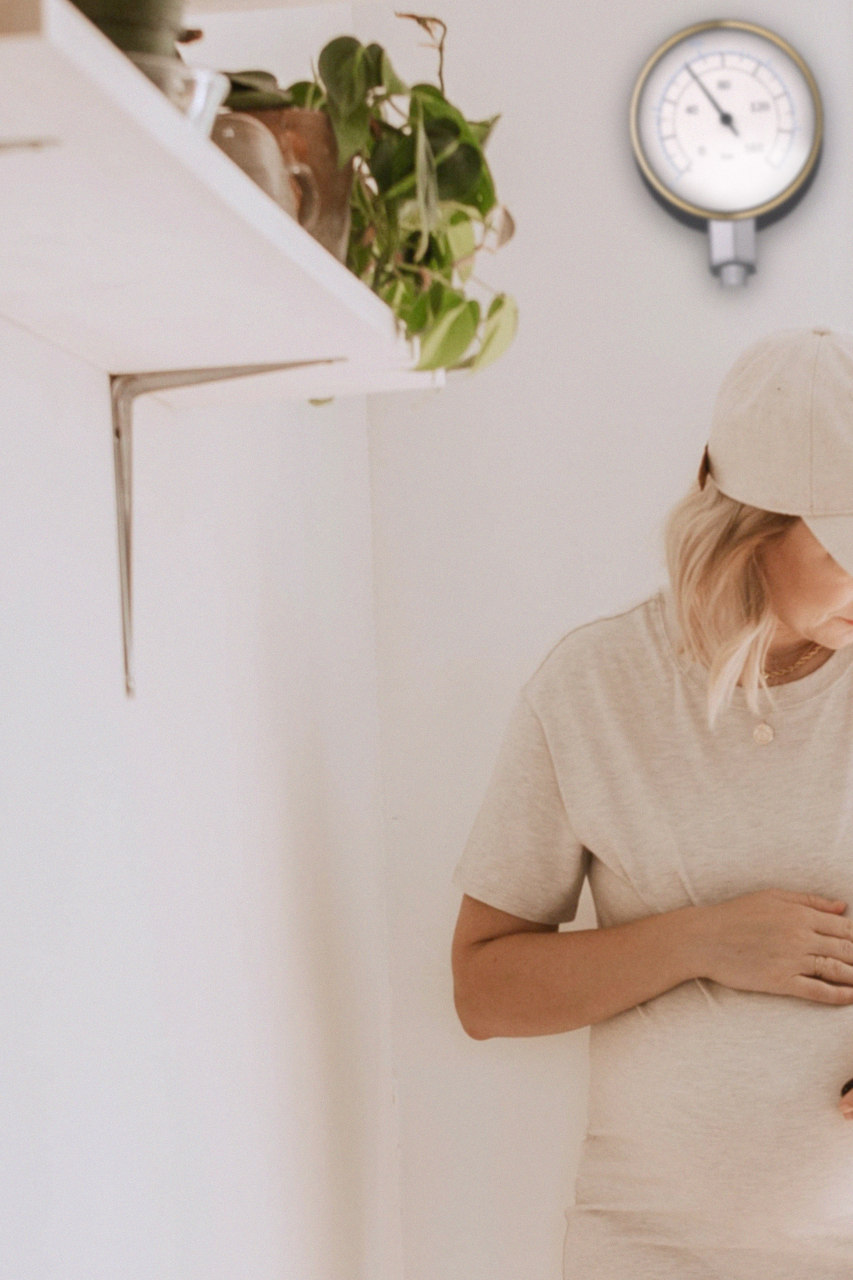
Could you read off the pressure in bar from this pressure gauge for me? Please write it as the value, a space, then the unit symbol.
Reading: 60 bar
